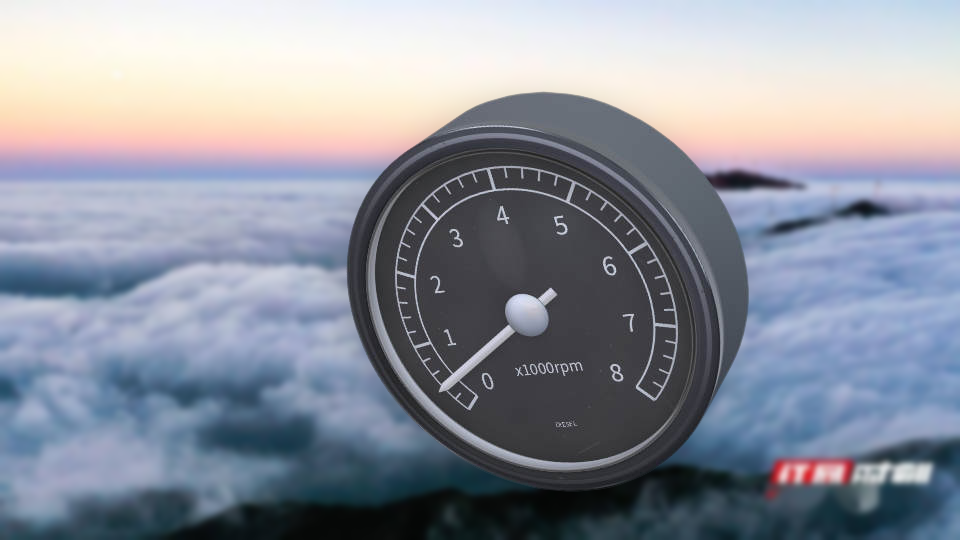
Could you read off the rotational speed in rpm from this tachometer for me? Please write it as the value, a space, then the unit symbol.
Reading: 400 rpm
